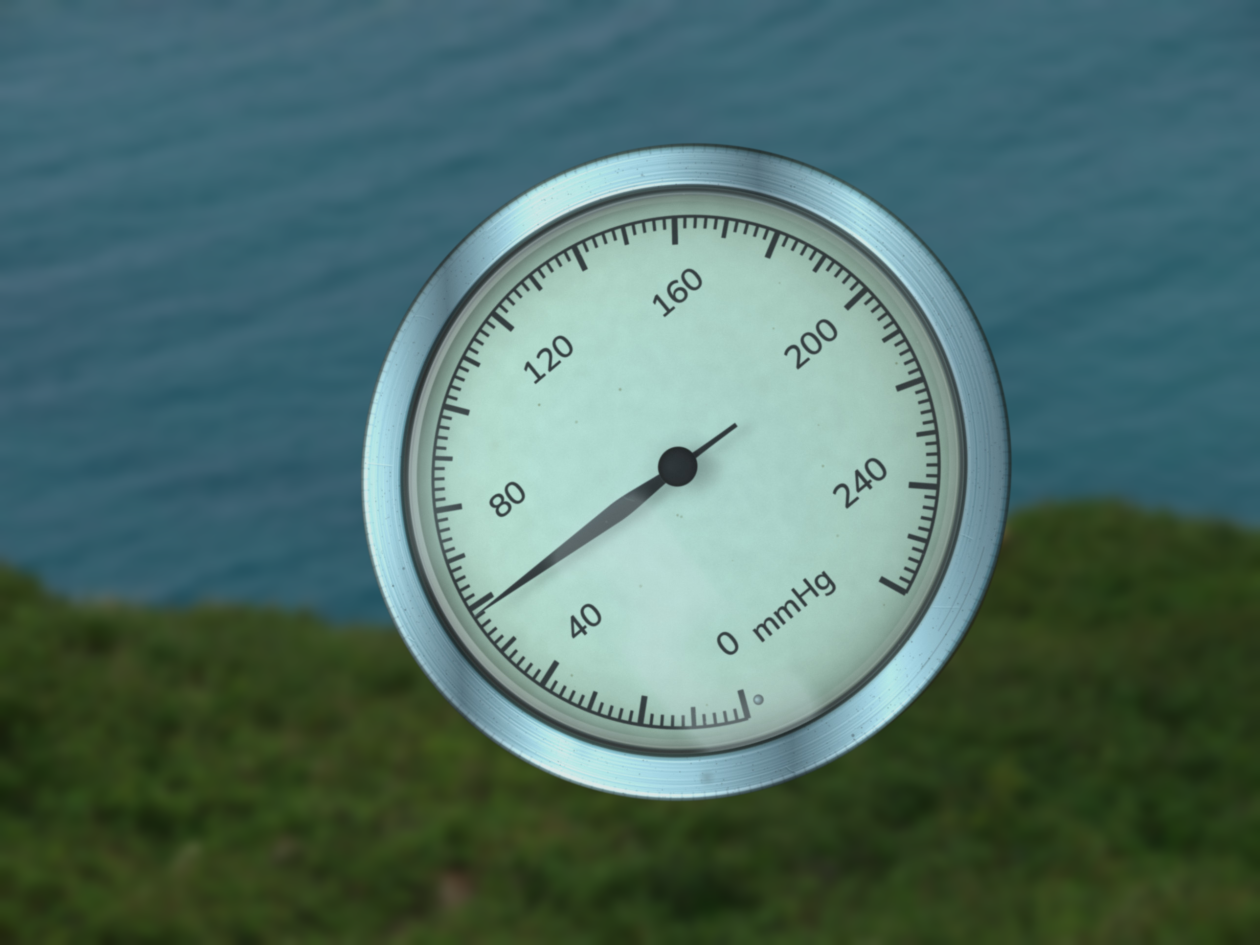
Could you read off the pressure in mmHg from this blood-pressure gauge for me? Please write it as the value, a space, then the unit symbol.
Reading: 58 mmHg
